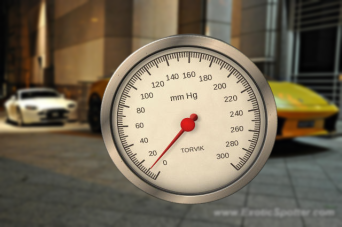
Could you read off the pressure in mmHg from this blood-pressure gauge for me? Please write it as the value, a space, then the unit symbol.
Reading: 10 mmHg
